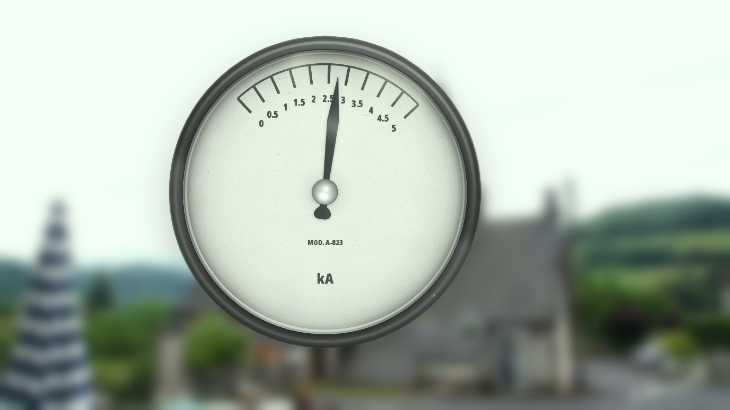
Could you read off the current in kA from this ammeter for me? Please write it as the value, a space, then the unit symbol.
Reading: 2.75 kA
